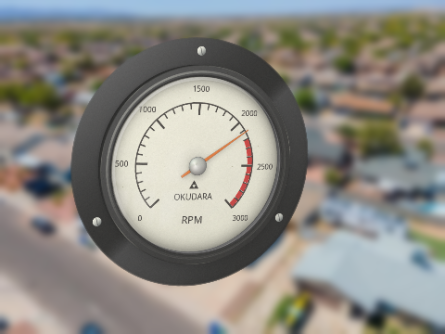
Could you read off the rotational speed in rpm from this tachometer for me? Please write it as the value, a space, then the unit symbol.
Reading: 2100 rpm
